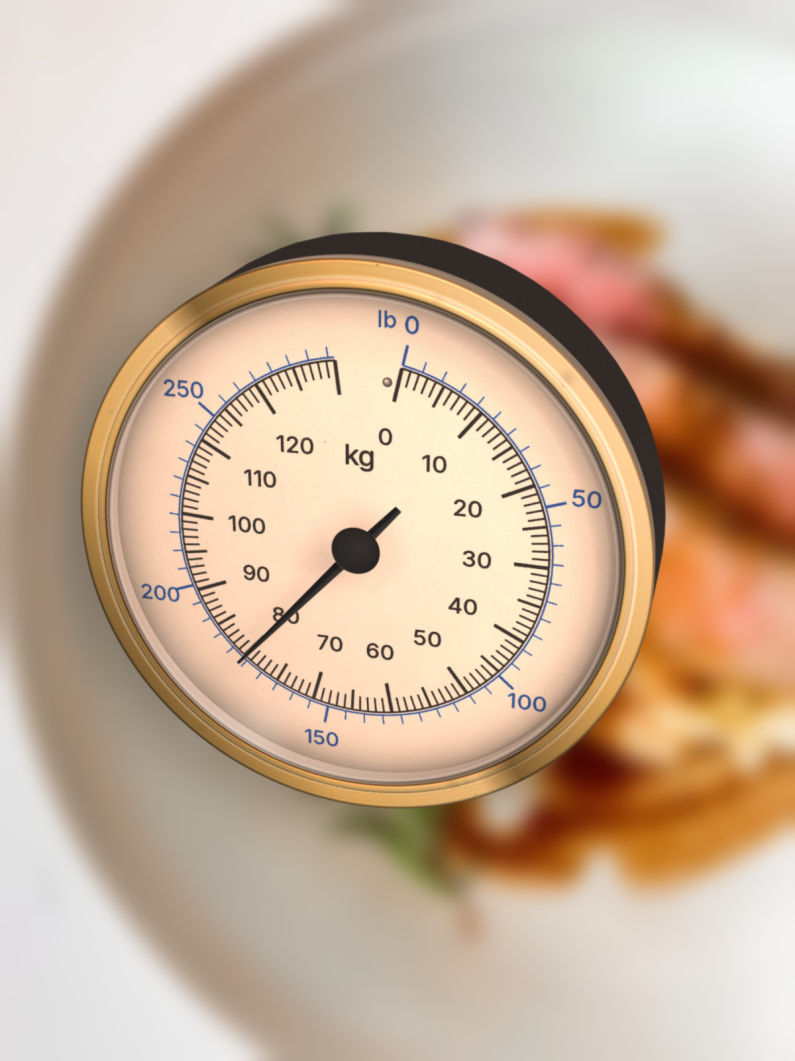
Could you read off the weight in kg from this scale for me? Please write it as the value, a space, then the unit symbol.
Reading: 80 kg
